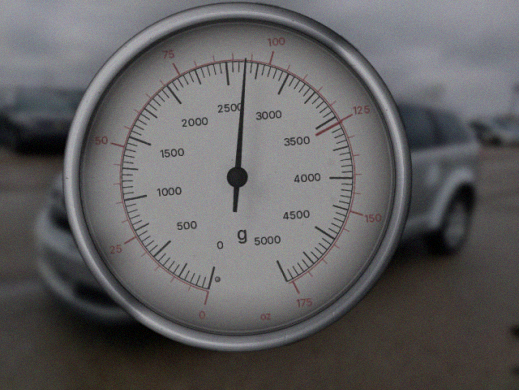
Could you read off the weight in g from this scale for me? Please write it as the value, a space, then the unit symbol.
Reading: 2650 g
